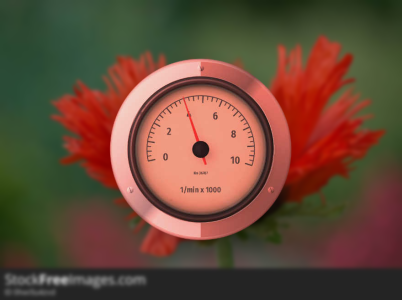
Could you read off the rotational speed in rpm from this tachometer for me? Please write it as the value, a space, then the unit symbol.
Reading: 4000 rpm
